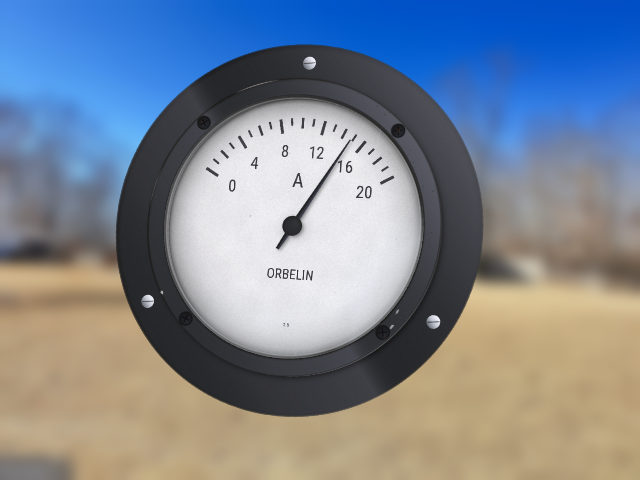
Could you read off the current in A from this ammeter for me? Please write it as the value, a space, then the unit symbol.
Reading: 15 A
